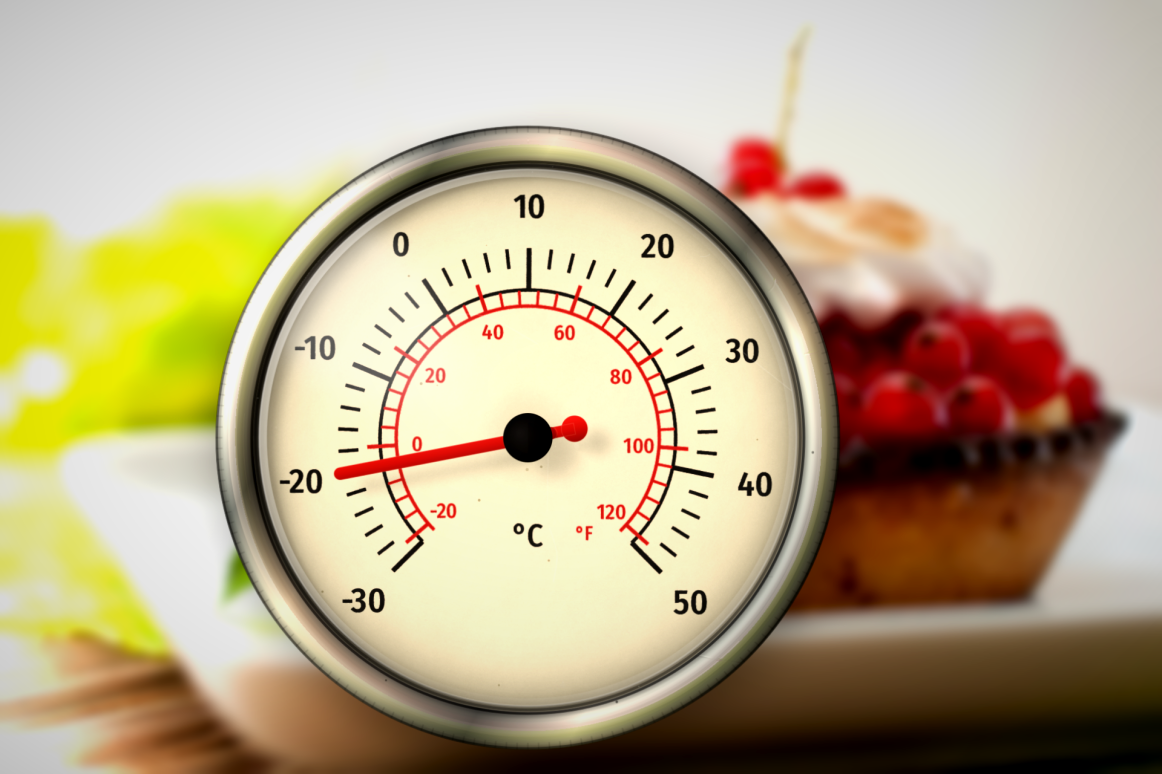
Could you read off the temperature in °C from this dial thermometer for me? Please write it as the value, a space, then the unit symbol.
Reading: -20 °C
